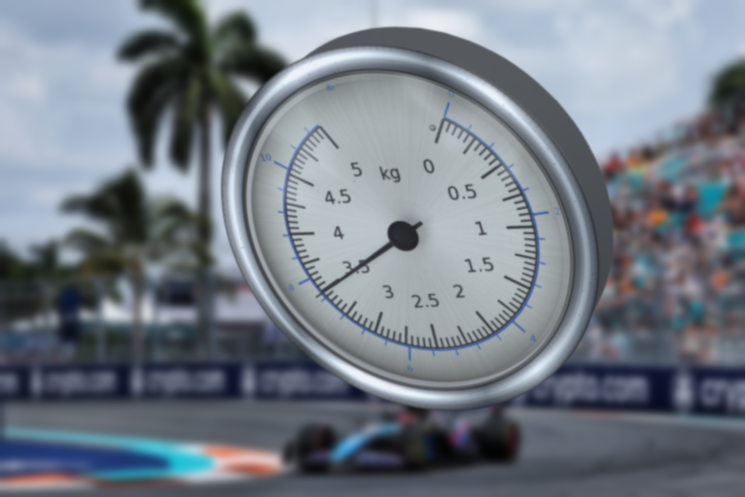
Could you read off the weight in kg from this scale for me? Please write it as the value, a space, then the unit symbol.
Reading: 3.5 kg
